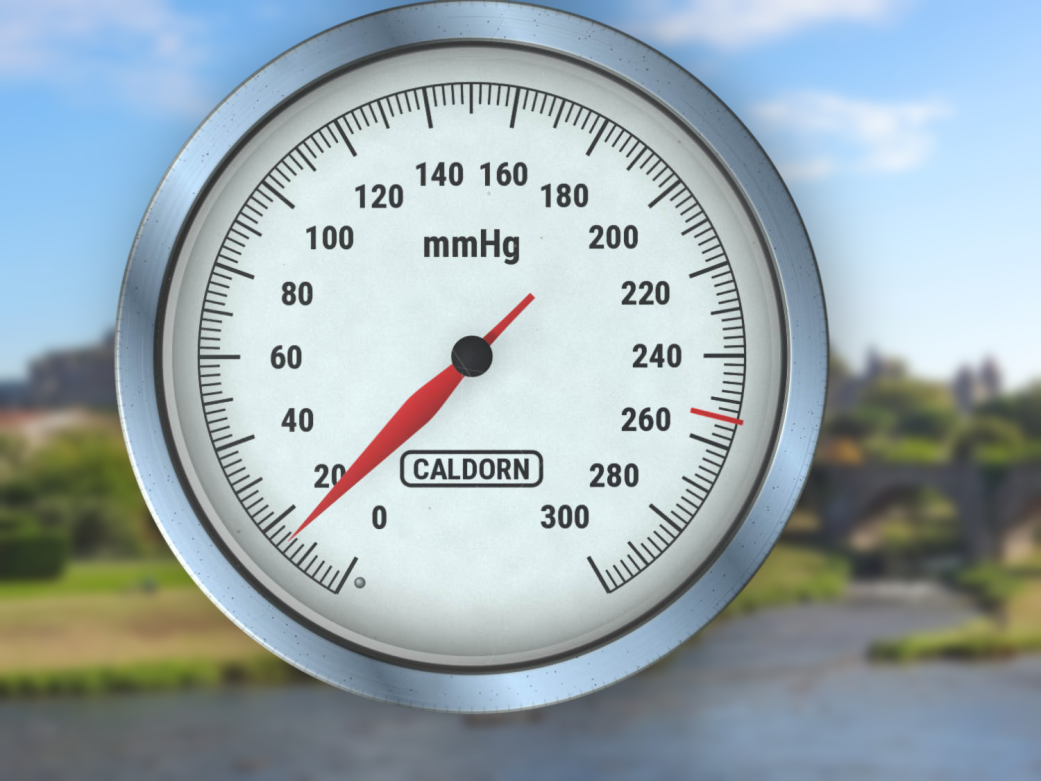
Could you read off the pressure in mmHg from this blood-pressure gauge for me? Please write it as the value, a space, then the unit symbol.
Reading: 15 mmHg
